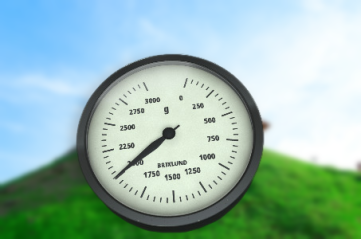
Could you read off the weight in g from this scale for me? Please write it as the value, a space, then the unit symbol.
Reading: 2000 g
